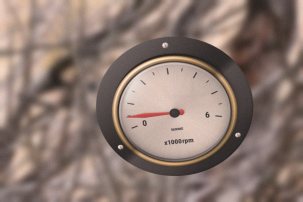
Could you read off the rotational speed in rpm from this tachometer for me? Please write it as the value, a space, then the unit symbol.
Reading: 500 rpm
